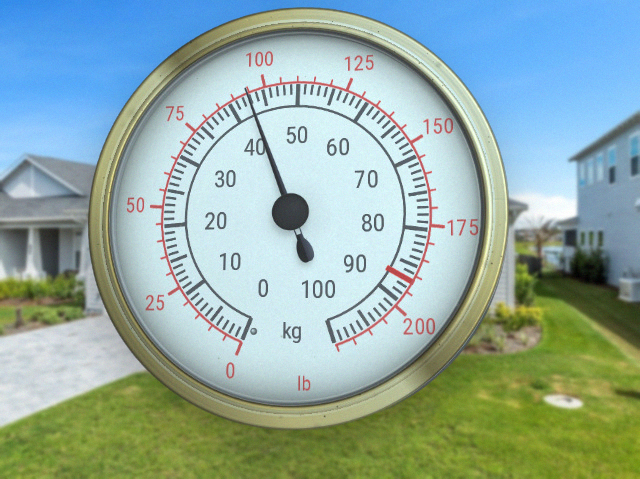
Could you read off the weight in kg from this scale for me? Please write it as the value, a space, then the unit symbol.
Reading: 43 kg
